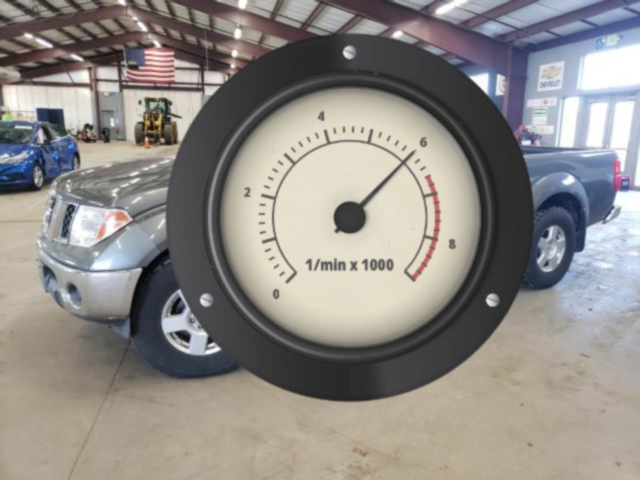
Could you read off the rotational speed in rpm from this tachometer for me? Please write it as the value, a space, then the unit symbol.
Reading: 6000 rpm
